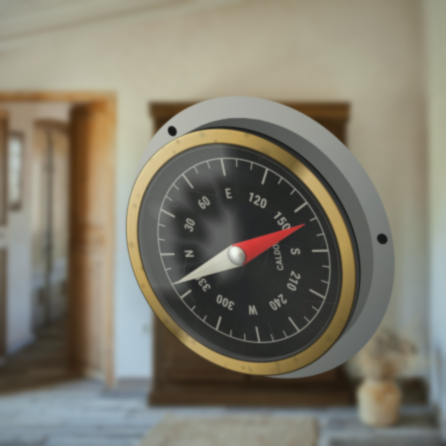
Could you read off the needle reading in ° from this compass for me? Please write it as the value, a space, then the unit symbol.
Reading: 160 °
